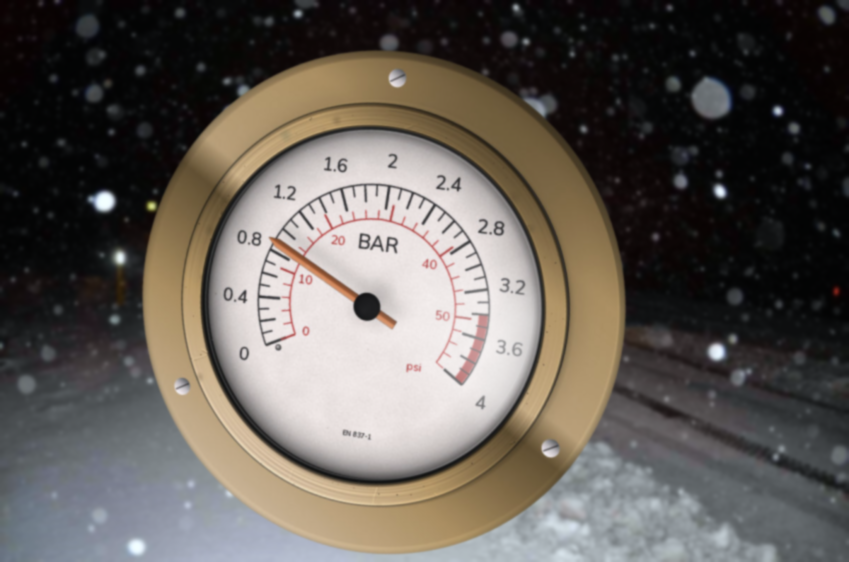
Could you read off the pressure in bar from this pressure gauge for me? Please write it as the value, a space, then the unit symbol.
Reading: 0.9 bar
